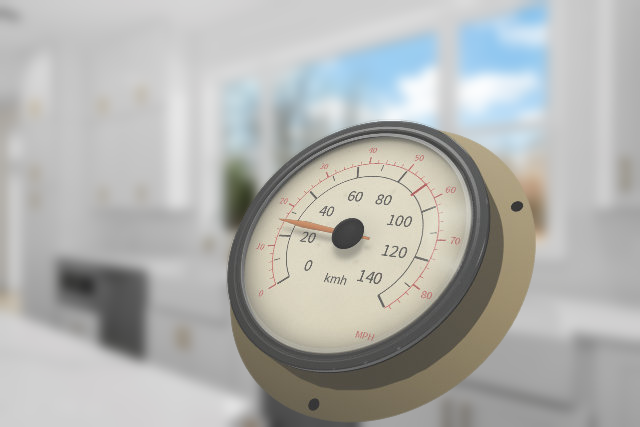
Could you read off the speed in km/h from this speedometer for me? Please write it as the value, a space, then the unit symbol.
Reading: 25 km/h
